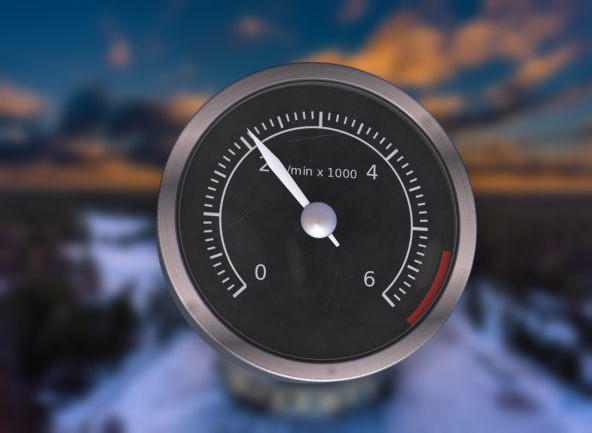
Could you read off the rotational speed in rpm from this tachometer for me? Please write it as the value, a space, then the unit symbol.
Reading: 2100 rpm
